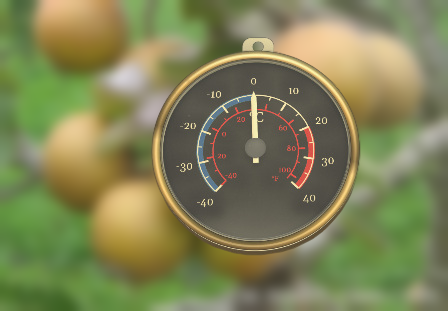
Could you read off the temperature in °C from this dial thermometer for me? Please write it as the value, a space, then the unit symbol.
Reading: 0 °C
